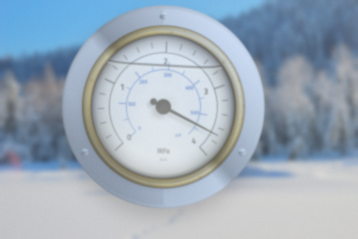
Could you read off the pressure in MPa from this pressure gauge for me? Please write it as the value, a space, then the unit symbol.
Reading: 3.7 MPa
